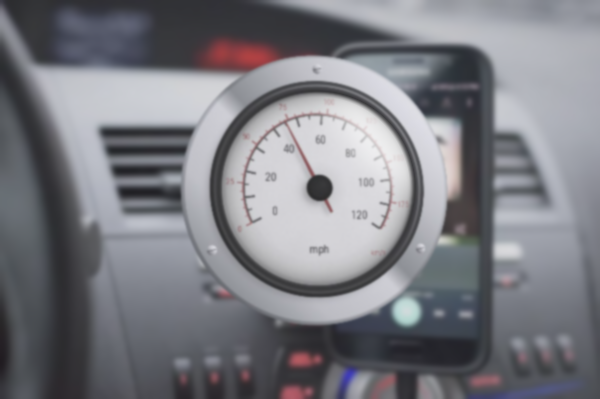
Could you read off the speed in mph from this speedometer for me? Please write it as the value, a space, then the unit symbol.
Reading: 45 mph
